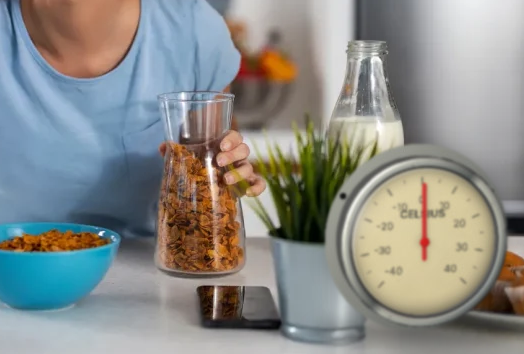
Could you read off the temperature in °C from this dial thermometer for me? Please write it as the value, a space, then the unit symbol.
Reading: 0 °C
